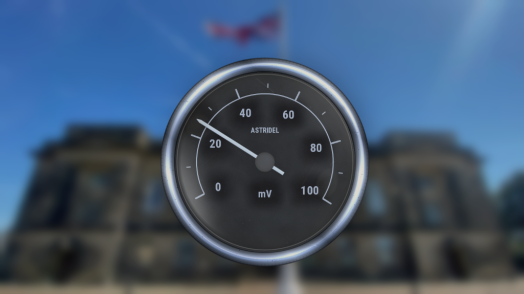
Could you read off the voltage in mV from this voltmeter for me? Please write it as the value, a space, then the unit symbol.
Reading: 25 mV
